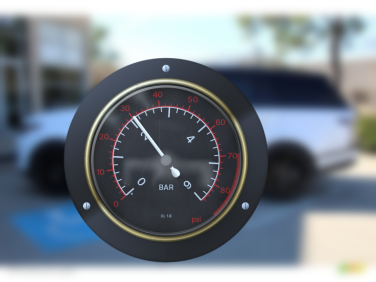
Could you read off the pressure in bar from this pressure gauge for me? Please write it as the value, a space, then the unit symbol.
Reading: 2.1 bar
